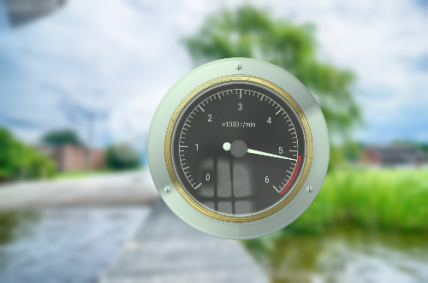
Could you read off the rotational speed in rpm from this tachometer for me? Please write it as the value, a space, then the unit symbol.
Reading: 5200 rpm
